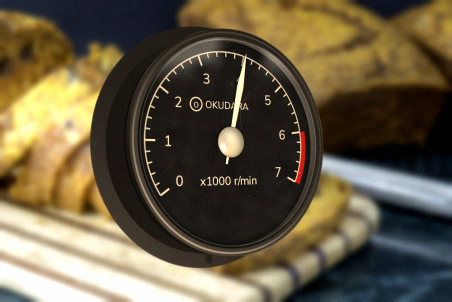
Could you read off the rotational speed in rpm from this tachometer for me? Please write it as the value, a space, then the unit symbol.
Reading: 4000 rpm
